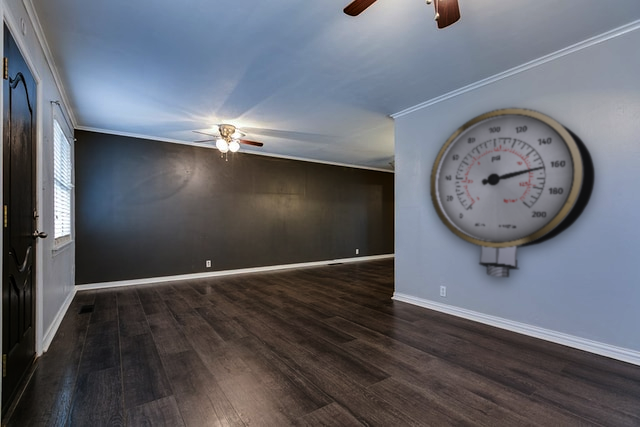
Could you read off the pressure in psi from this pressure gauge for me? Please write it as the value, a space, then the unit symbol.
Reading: 160 psi
